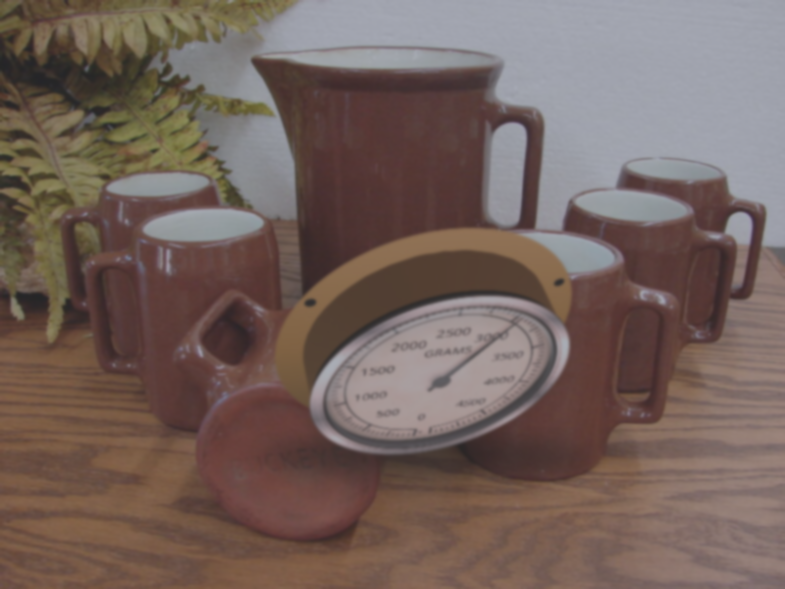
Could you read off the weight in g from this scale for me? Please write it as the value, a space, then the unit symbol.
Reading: 3000 g
